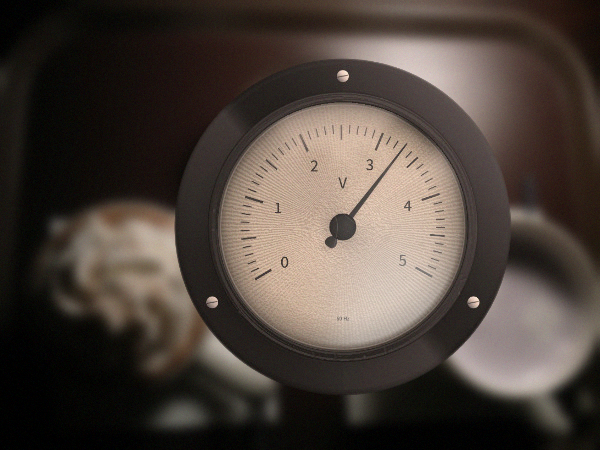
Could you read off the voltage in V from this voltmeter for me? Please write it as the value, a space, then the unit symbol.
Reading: 3.3 V
